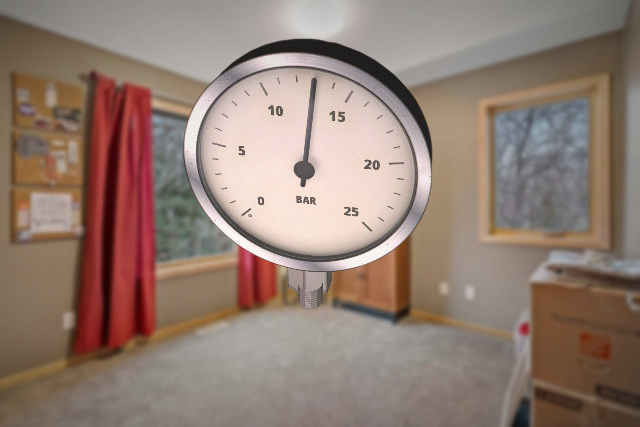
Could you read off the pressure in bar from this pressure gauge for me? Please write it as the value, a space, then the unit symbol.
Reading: 13 bar
